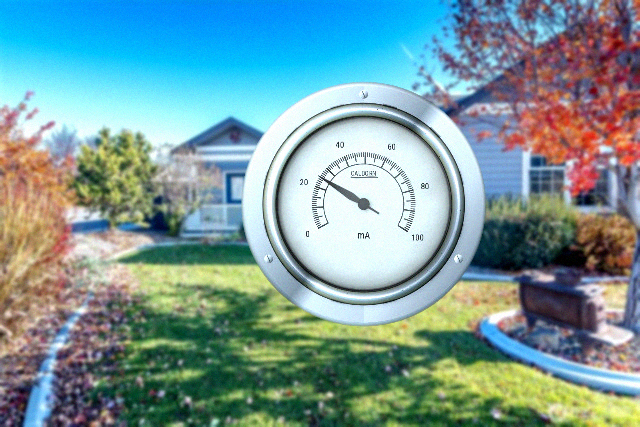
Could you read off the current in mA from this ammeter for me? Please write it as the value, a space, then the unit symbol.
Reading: 25 mA
